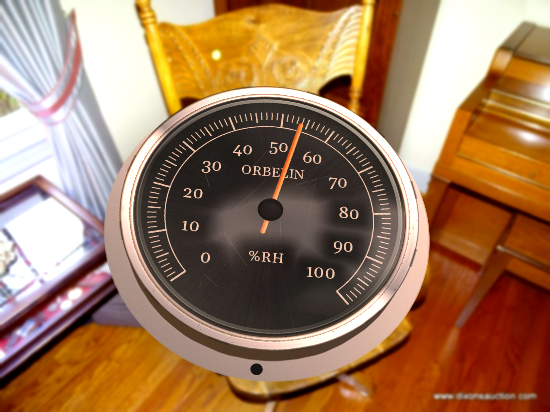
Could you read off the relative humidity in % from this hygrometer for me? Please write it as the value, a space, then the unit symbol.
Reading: 54 %
